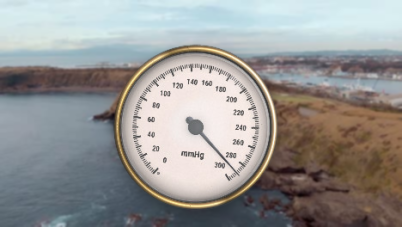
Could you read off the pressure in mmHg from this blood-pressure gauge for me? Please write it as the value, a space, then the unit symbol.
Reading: 290 mmHg
